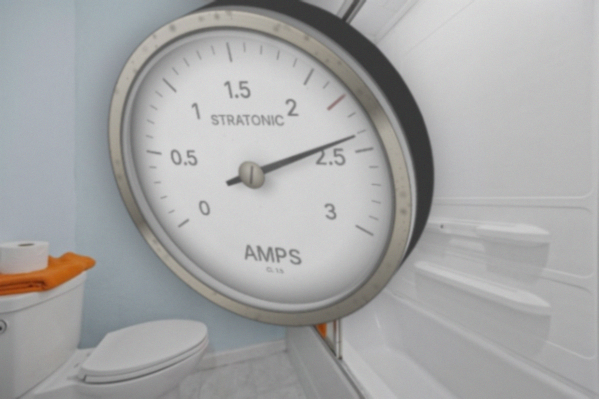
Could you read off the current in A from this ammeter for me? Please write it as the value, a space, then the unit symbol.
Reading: 2.4 A
